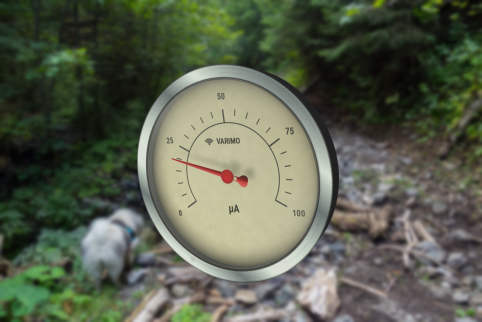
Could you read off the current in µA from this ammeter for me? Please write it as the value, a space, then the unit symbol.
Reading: 20 µA
